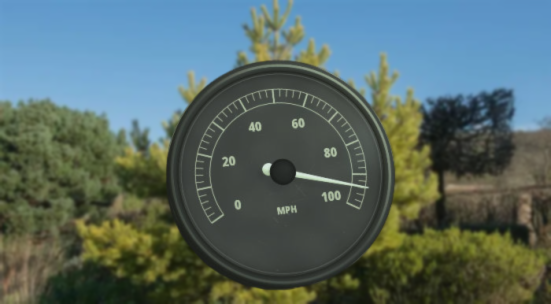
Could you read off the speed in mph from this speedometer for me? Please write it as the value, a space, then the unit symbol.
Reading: 94 mph
